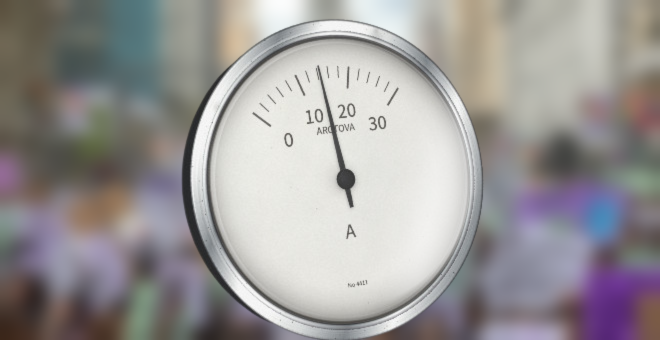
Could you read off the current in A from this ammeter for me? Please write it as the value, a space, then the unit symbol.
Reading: 14 A
